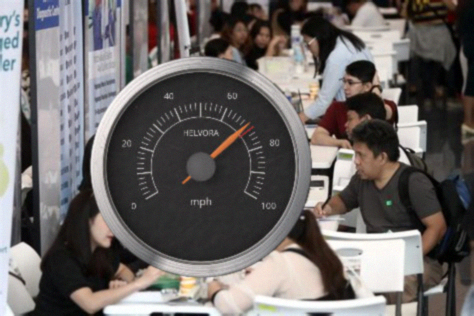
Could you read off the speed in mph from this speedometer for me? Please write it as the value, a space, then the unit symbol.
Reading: 70 mph
